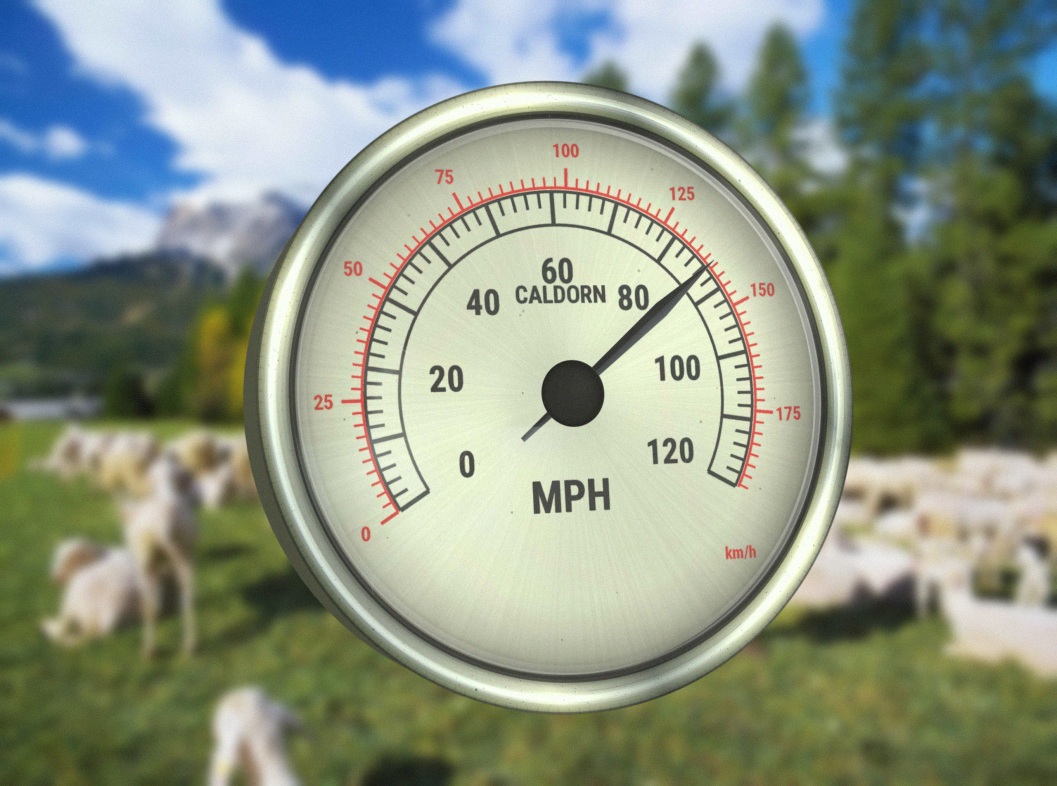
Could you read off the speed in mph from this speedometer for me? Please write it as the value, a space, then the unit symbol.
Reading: 86 mph
